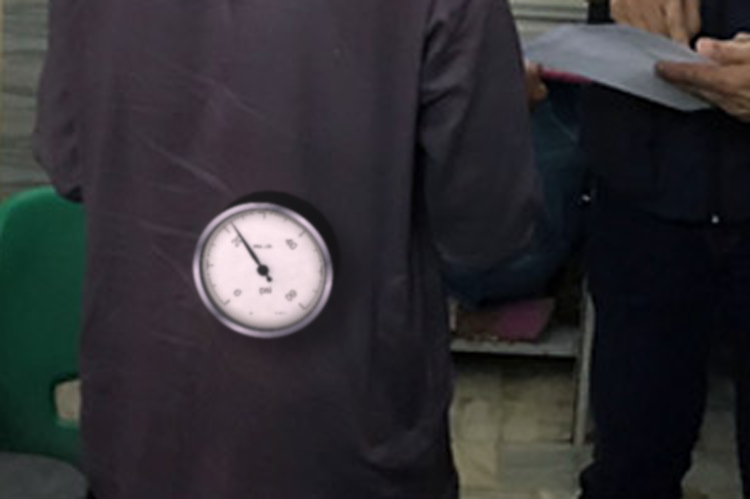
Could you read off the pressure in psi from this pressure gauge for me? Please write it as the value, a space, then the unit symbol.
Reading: 22.5 psi
